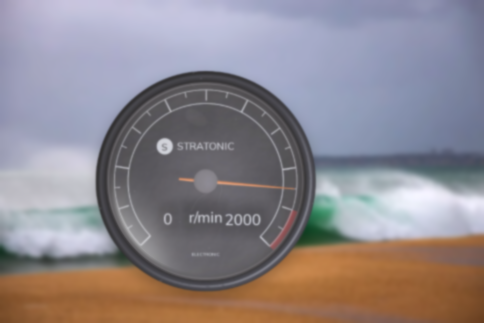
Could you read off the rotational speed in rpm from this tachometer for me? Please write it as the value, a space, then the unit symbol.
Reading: 1700 rpm
